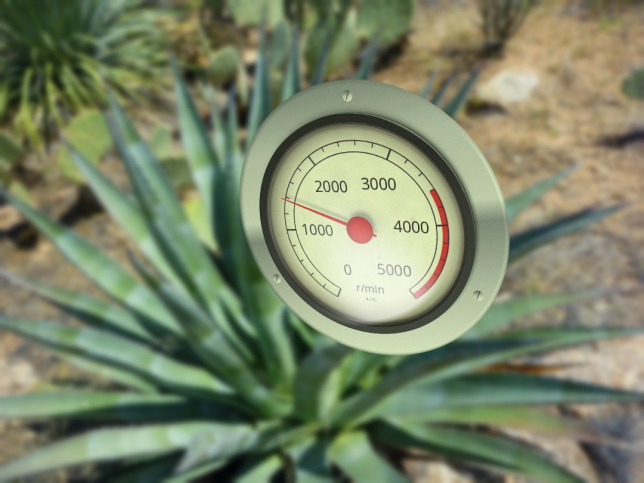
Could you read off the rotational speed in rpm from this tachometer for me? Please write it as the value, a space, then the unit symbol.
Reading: 1400 rpm
